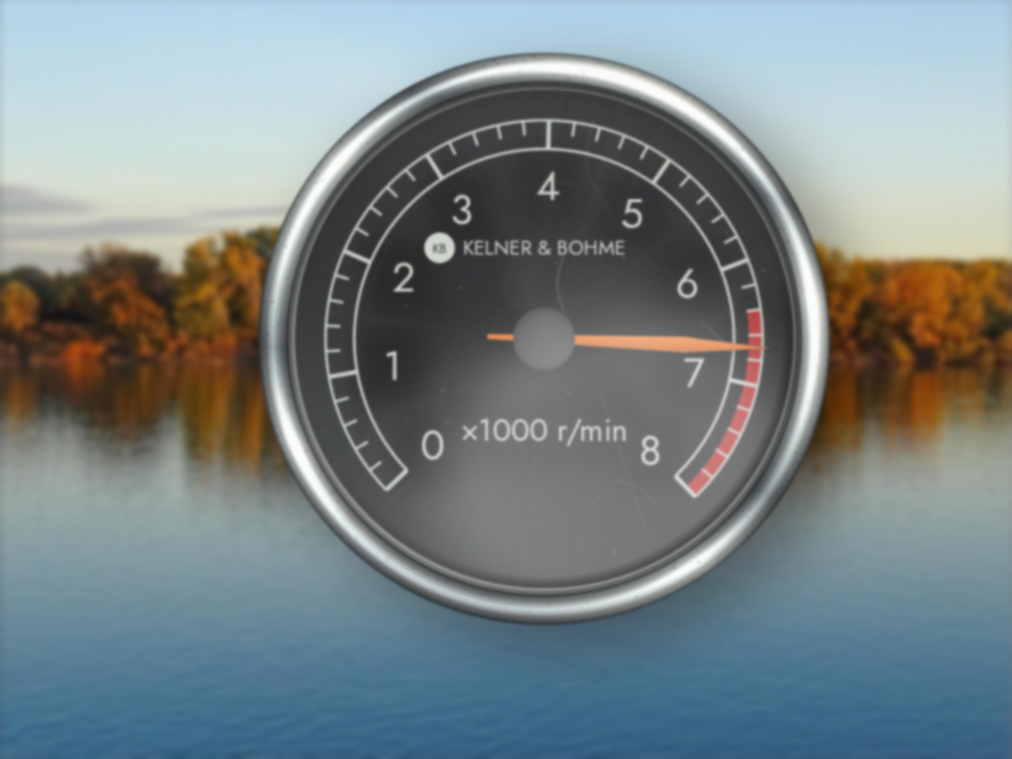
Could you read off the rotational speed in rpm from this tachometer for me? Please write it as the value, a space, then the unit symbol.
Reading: 6700 rpm
